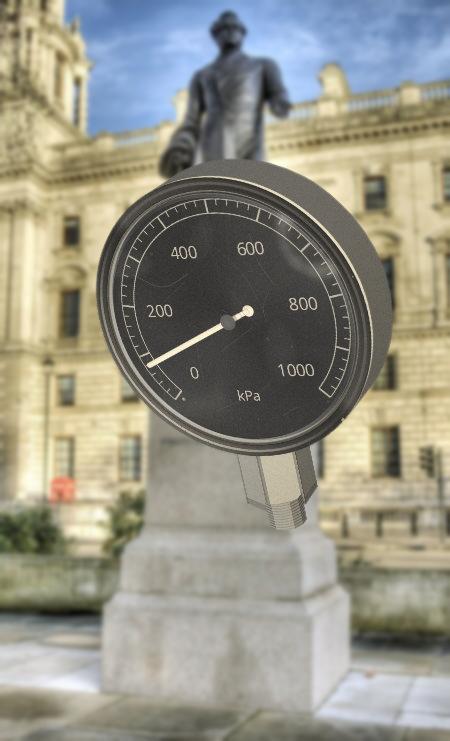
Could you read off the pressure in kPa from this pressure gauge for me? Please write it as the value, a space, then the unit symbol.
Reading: 80 kPa
